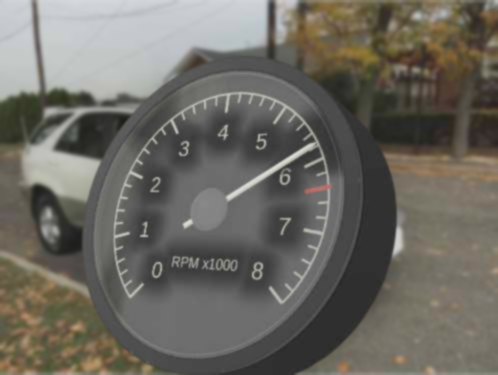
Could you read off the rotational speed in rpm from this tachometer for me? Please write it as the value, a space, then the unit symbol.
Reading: 5800 rpm
